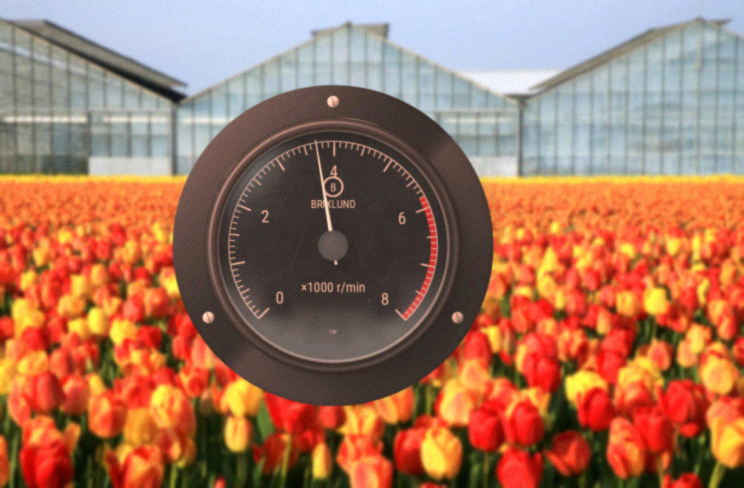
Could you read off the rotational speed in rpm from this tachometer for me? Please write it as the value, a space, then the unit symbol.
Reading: 3700 rpm
